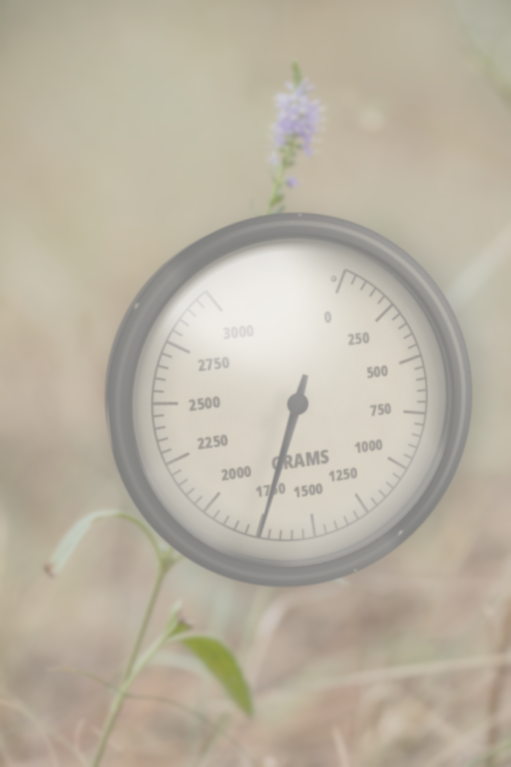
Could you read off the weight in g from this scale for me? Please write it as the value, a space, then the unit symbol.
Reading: 1750 g
